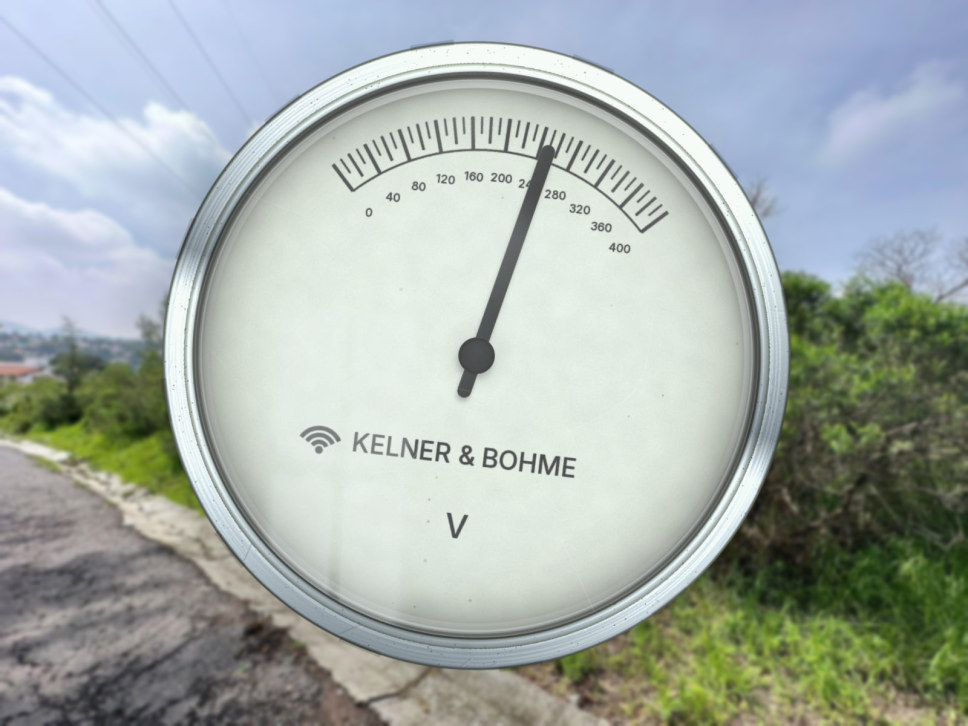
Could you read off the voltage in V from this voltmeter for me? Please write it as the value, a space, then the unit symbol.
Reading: 250 V
